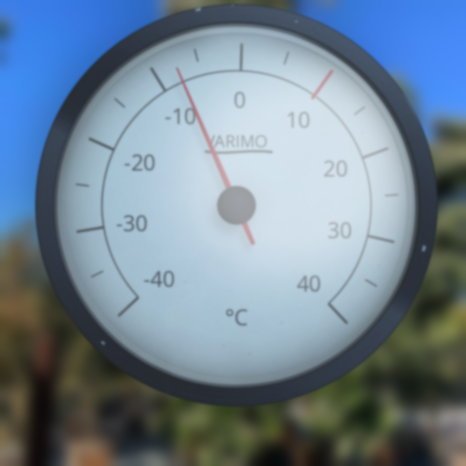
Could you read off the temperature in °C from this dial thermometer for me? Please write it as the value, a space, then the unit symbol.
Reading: -7.5 °C
